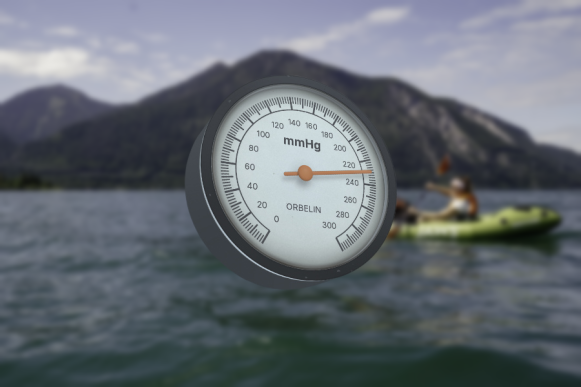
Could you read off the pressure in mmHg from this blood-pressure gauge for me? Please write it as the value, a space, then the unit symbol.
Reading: 230 mmHg
